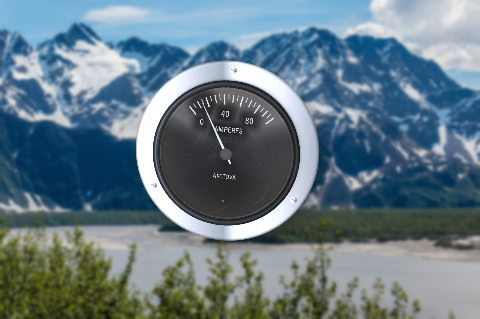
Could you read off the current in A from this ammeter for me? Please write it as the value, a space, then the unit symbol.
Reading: 15 A
